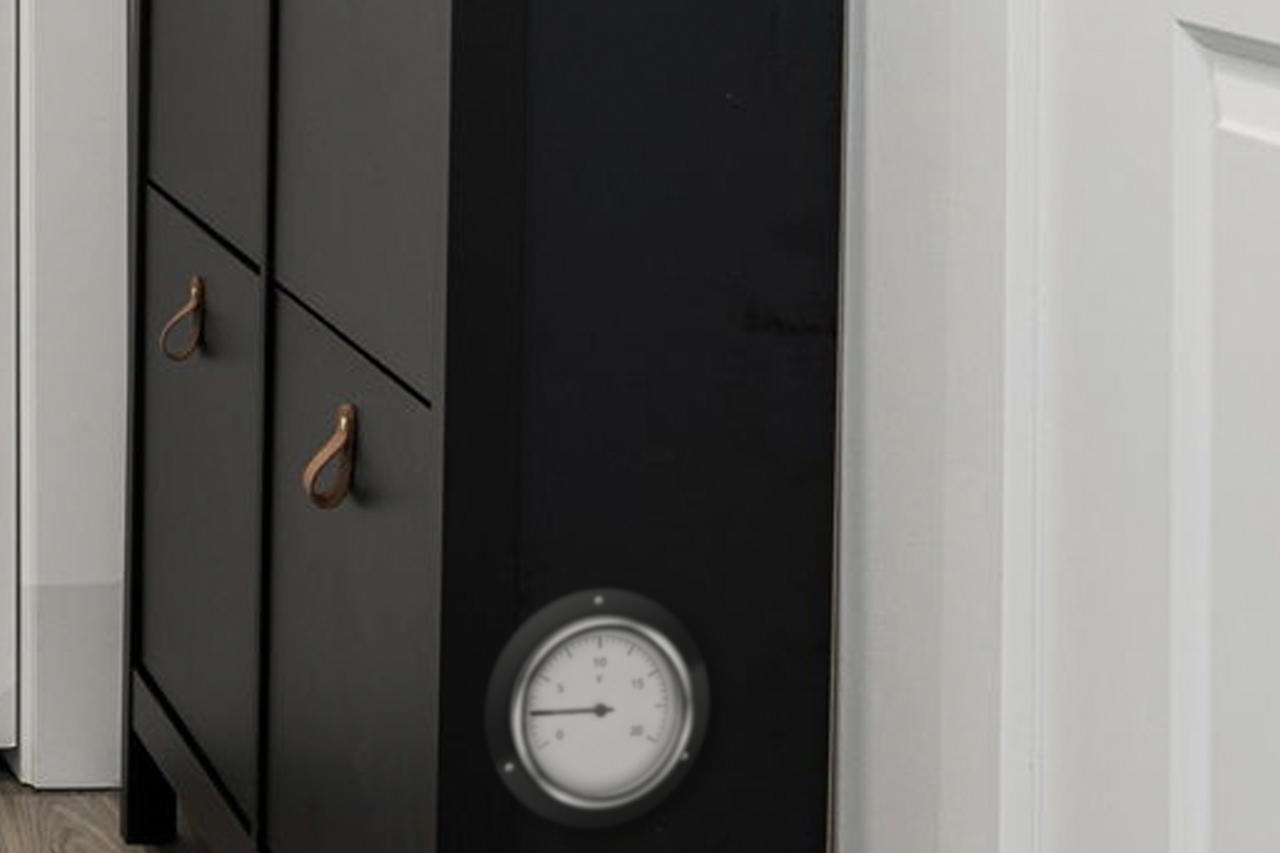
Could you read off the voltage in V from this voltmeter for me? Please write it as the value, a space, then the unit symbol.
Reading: 2.5 V
